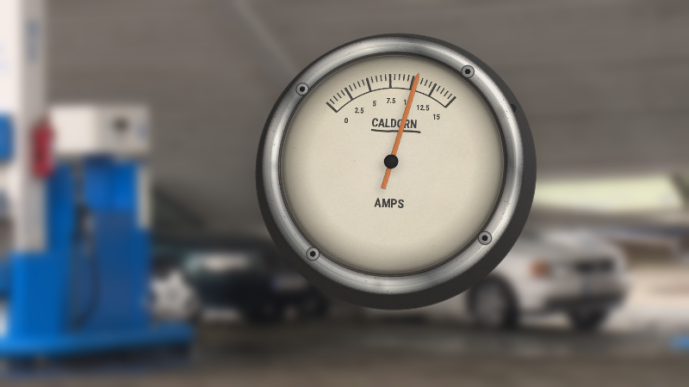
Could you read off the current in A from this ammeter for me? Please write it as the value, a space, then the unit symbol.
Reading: 10.5 A
